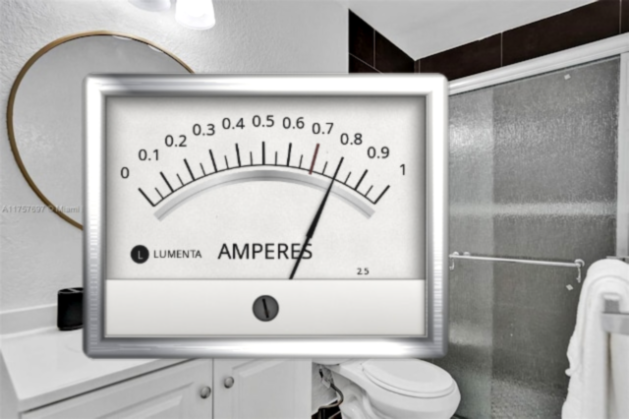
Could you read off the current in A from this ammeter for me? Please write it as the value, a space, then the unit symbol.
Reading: 0.8 A
